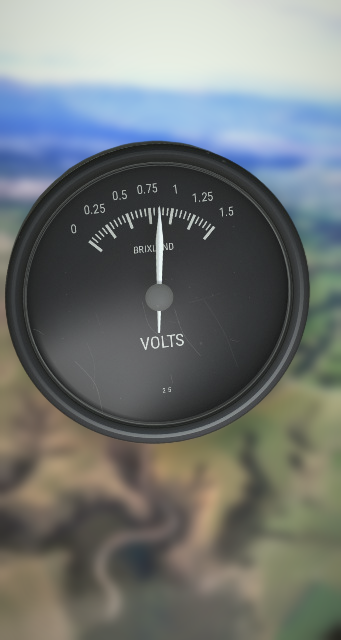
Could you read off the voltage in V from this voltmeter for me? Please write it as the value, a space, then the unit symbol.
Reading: 0.85 V
